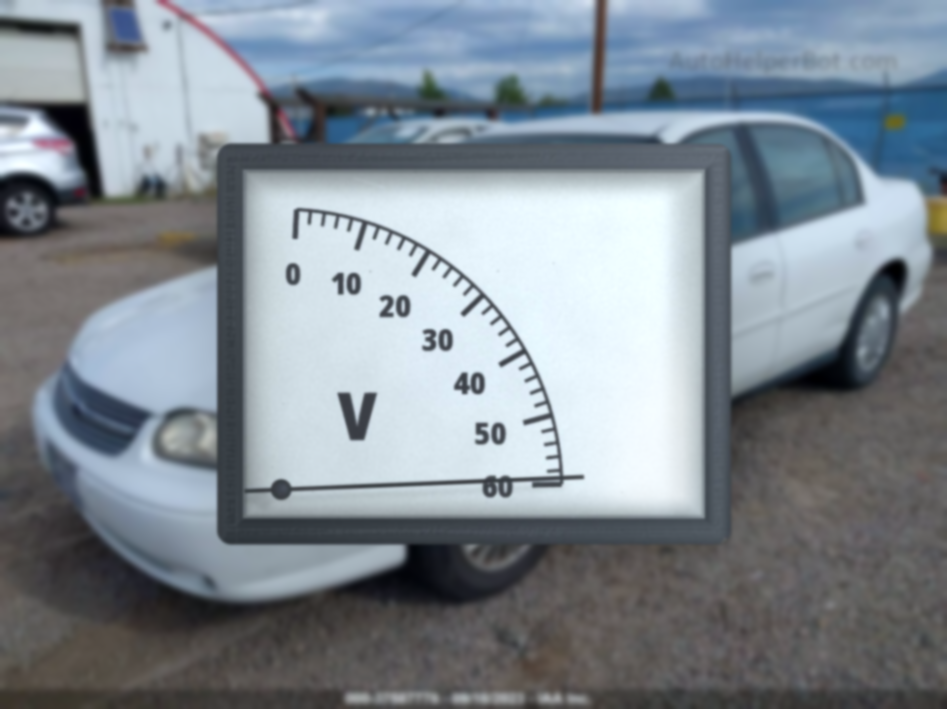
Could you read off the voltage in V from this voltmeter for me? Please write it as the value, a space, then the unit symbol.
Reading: 59 V
